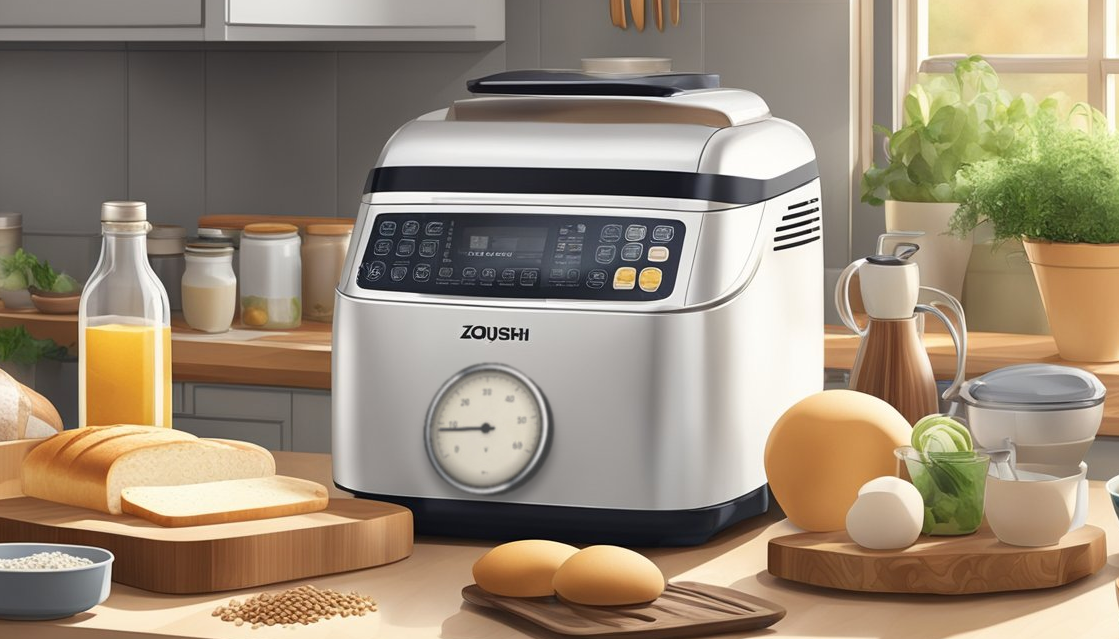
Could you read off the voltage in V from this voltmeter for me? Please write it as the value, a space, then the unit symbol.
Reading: 8 V
